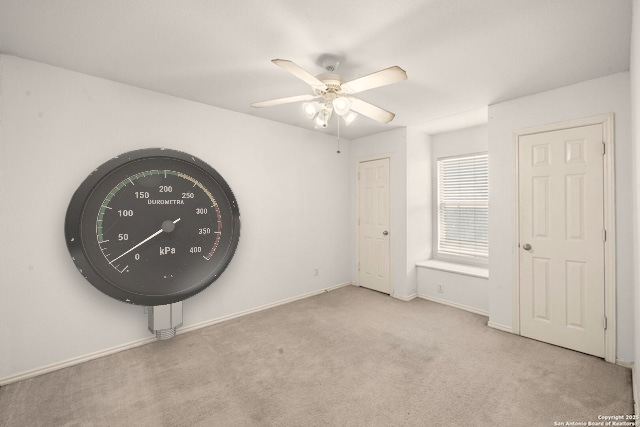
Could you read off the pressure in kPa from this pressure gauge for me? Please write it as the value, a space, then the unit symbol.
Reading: 20 kPa
